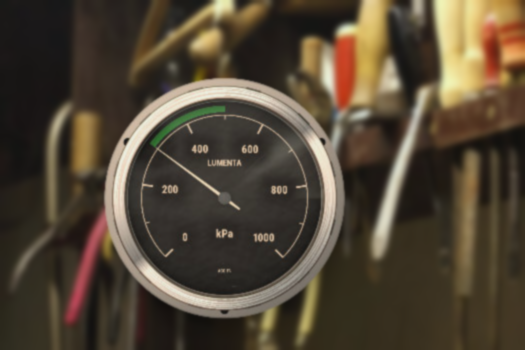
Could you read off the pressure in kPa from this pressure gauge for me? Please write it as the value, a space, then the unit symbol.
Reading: 300 kPa
